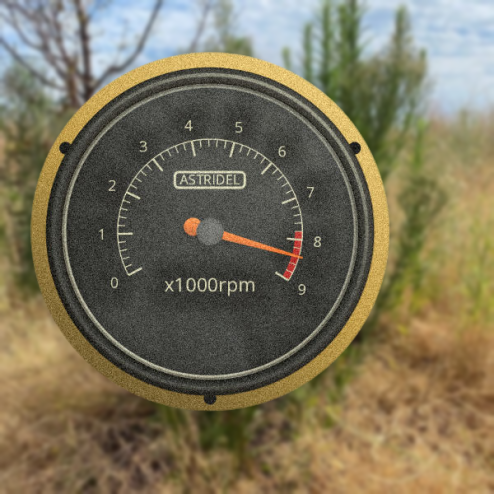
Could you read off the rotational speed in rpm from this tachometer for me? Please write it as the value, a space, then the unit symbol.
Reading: 8400 rpm
